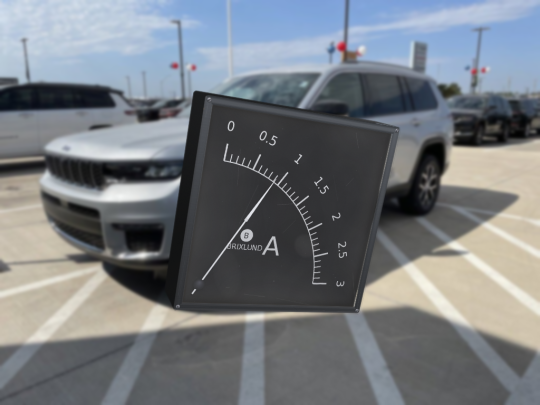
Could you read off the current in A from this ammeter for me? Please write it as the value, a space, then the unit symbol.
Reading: 0.9 A
